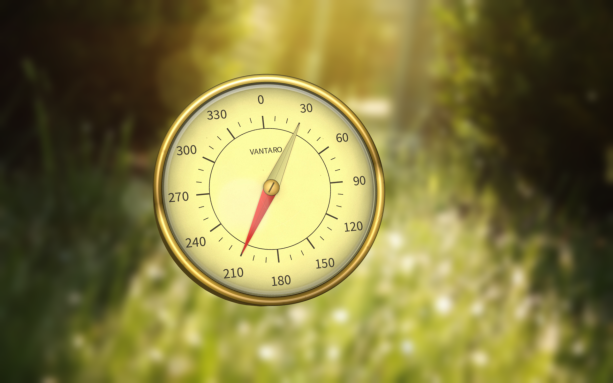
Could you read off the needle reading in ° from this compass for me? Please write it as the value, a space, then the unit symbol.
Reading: 210 °
